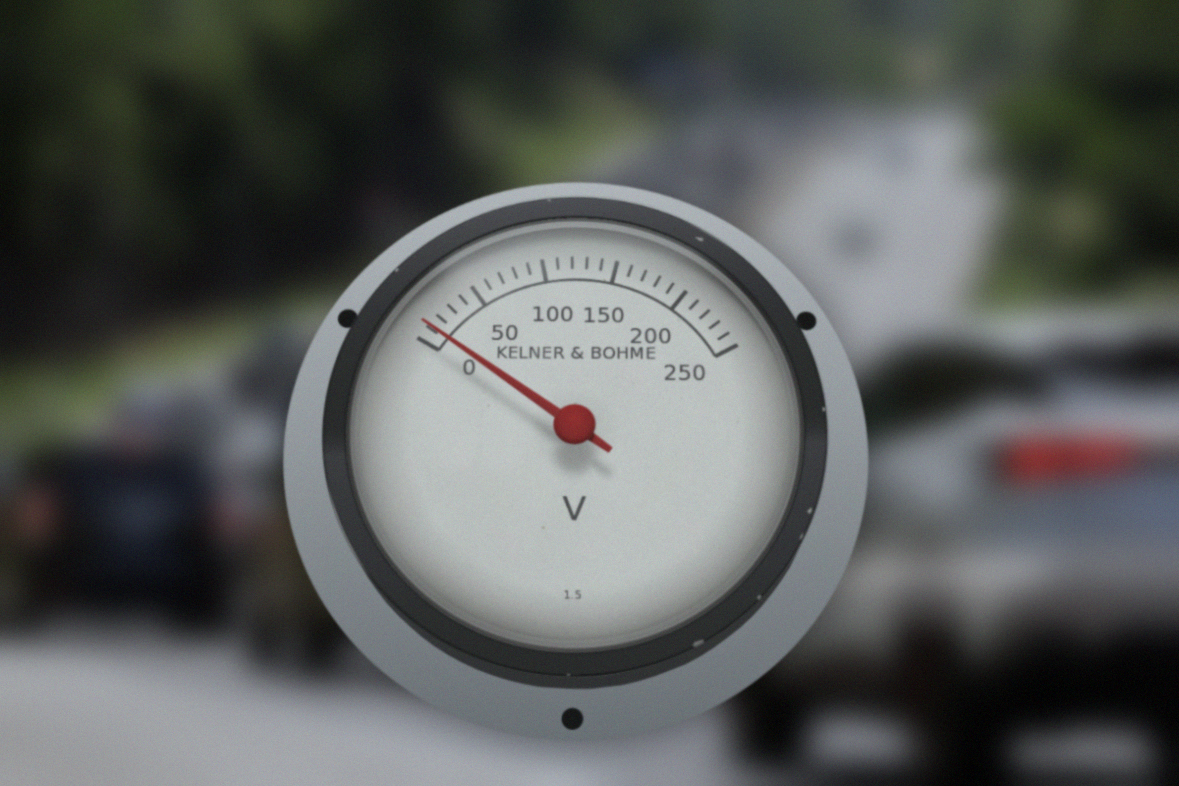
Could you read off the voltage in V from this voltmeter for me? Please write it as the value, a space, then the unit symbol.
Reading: 10 V
